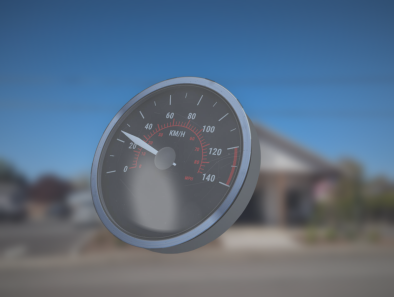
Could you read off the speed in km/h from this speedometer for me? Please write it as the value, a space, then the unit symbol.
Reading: 25 km/h
